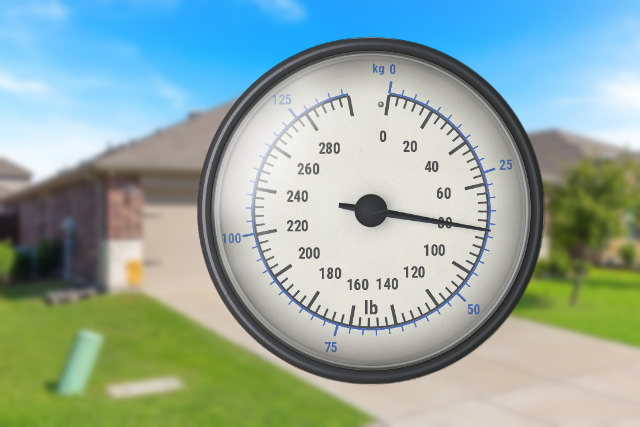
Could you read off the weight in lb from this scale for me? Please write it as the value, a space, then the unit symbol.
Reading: 80 lb
